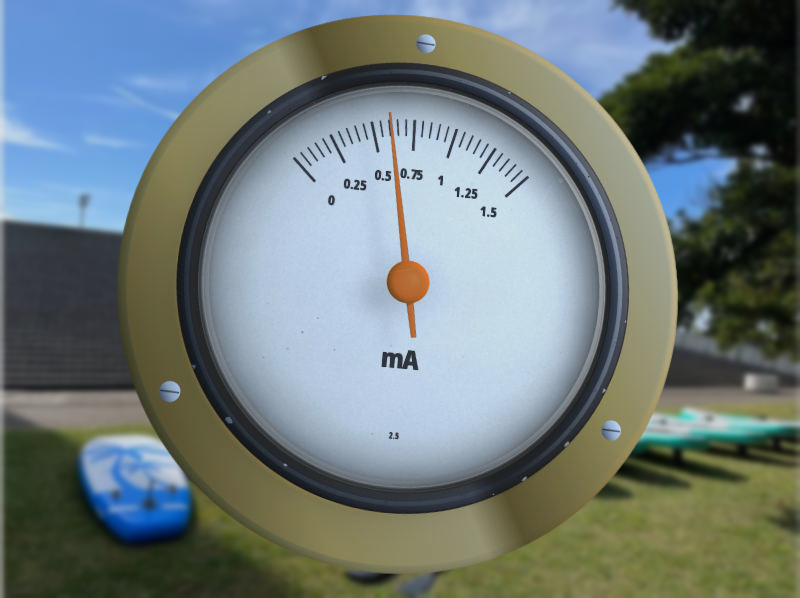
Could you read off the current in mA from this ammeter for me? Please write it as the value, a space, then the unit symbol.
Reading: 0.6 mA
